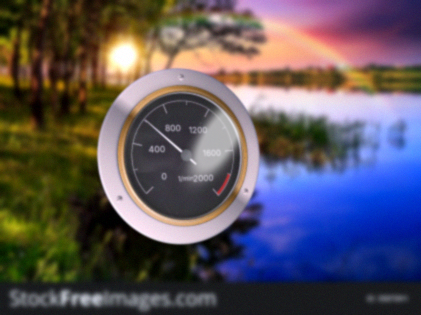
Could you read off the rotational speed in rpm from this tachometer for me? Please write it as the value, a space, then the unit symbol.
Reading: 600 rpm
